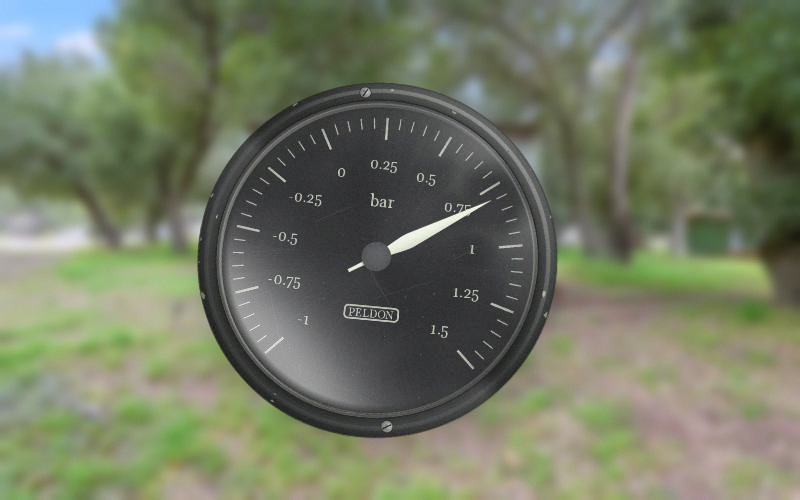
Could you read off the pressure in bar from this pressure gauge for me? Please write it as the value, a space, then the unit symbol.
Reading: 0.8 bar
